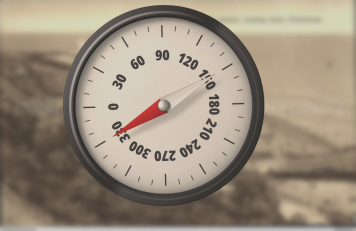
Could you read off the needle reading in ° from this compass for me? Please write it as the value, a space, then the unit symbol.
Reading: 330 °
